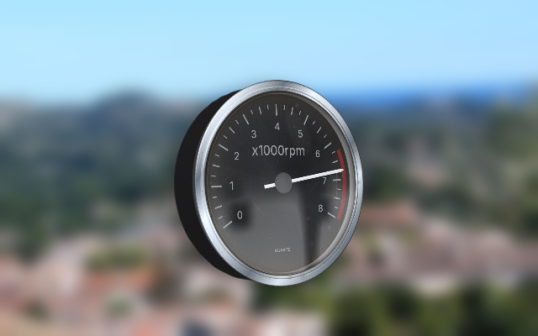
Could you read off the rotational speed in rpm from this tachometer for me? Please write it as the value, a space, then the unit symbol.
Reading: 6750 rpm
